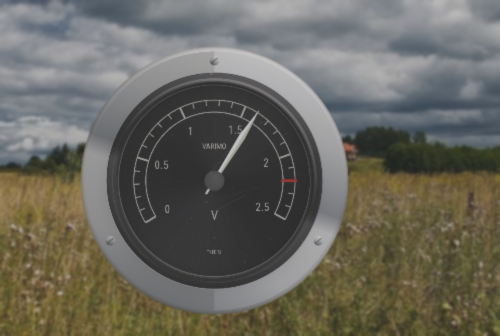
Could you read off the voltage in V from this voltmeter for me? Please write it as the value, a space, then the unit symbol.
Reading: 1.6 V
